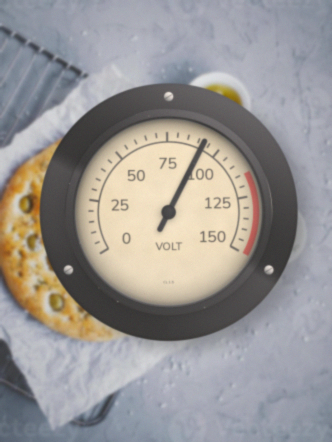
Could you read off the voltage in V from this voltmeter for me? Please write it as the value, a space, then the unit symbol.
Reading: 92.5 V
